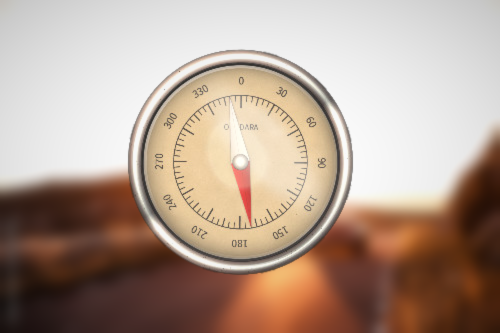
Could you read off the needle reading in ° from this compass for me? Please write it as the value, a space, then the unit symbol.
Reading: 170 °
